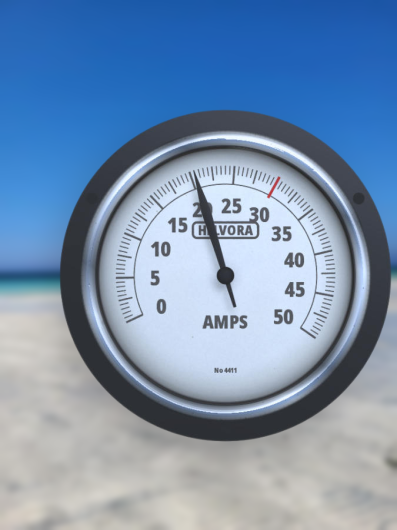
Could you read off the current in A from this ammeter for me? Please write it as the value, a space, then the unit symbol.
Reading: 20.5 A
